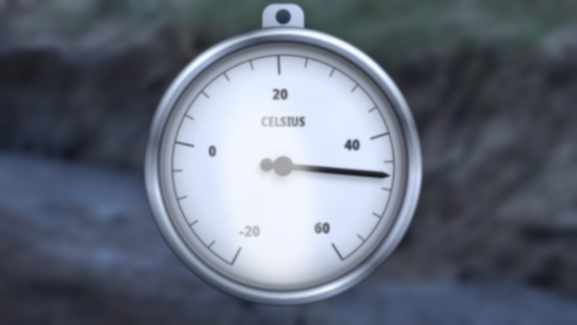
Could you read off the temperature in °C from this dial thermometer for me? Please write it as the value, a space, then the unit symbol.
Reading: 46 °C
